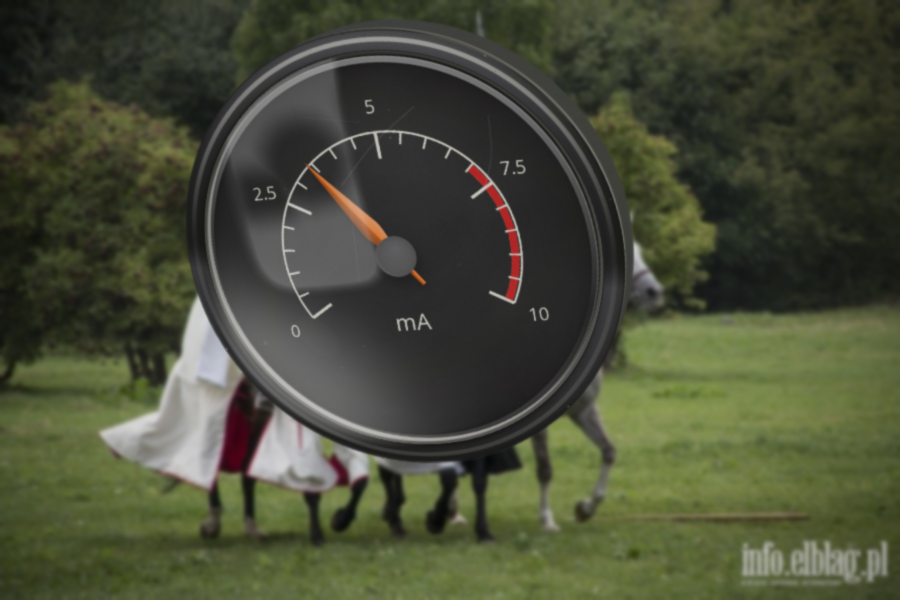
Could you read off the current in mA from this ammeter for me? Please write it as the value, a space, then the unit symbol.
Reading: 3.5 mA
